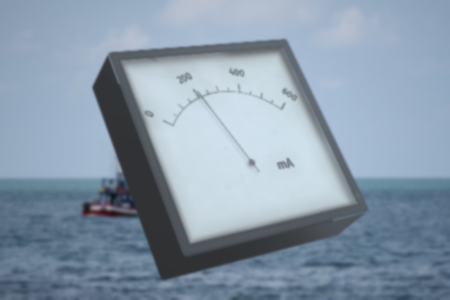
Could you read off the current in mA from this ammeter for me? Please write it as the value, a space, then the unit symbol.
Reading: 200 mA
